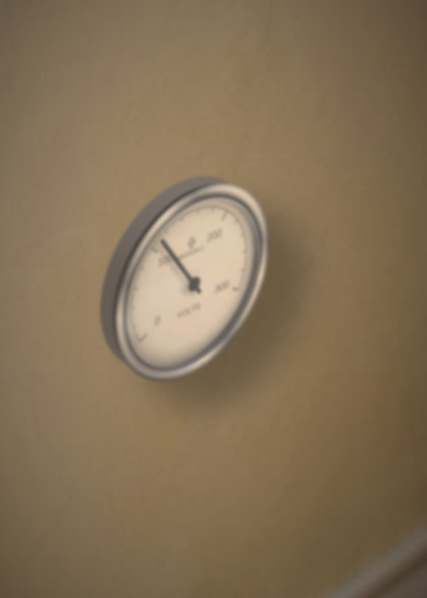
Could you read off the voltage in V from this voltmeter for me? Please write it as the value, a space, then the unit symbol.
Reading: 110 V
